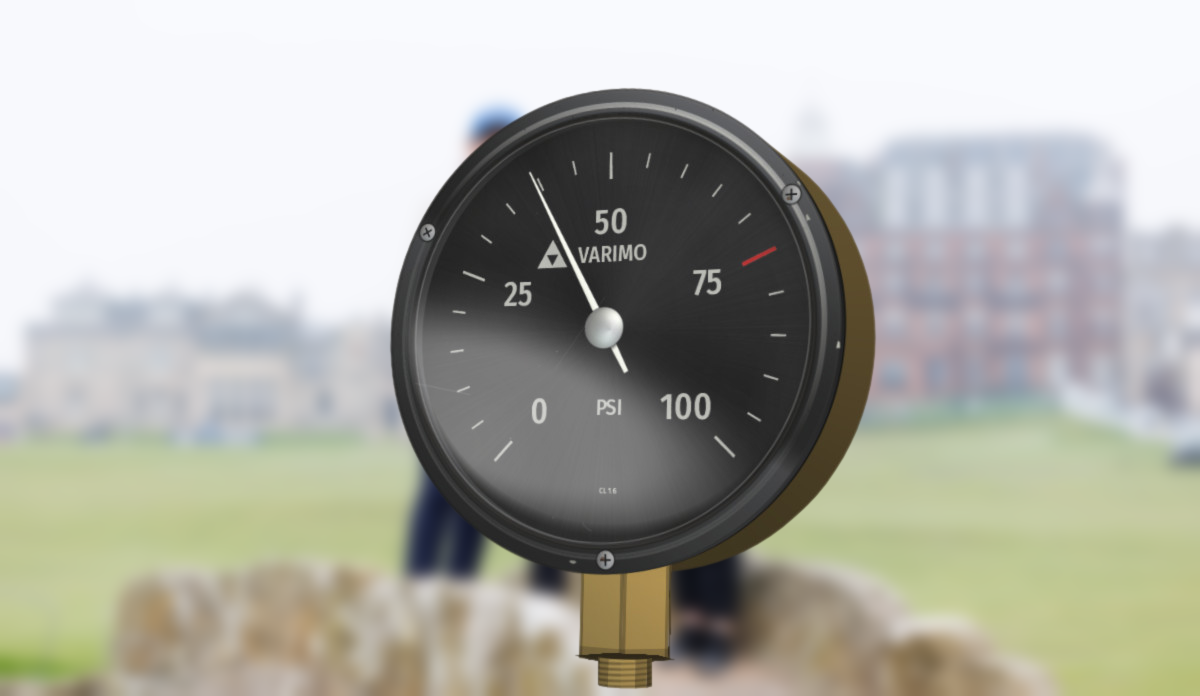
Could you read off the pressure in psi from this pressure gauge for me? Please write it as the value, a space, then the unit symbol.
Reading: 40 psi
